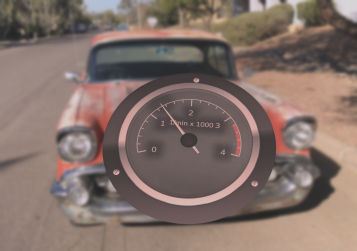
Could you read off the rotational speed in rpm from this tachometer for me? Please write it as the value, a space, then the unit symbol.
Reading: 1300 rpm
